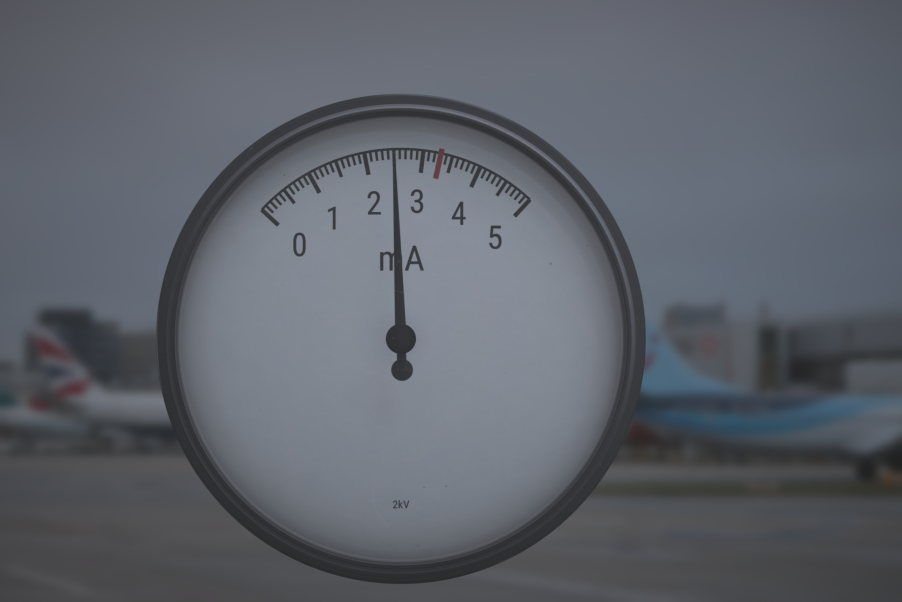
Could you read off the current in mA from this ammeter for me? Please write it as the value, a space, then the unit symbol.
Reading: 2.5 mA
